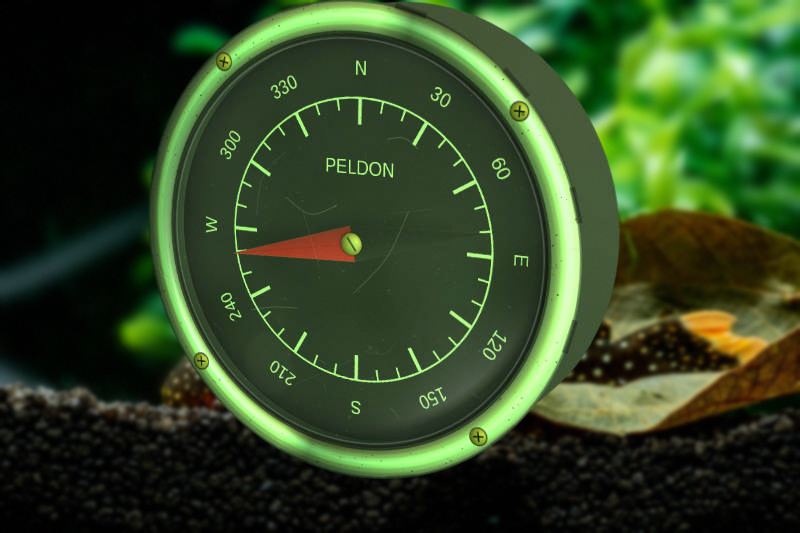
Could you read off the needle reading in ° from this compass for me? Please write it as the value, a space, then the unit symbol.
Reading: 260 °
